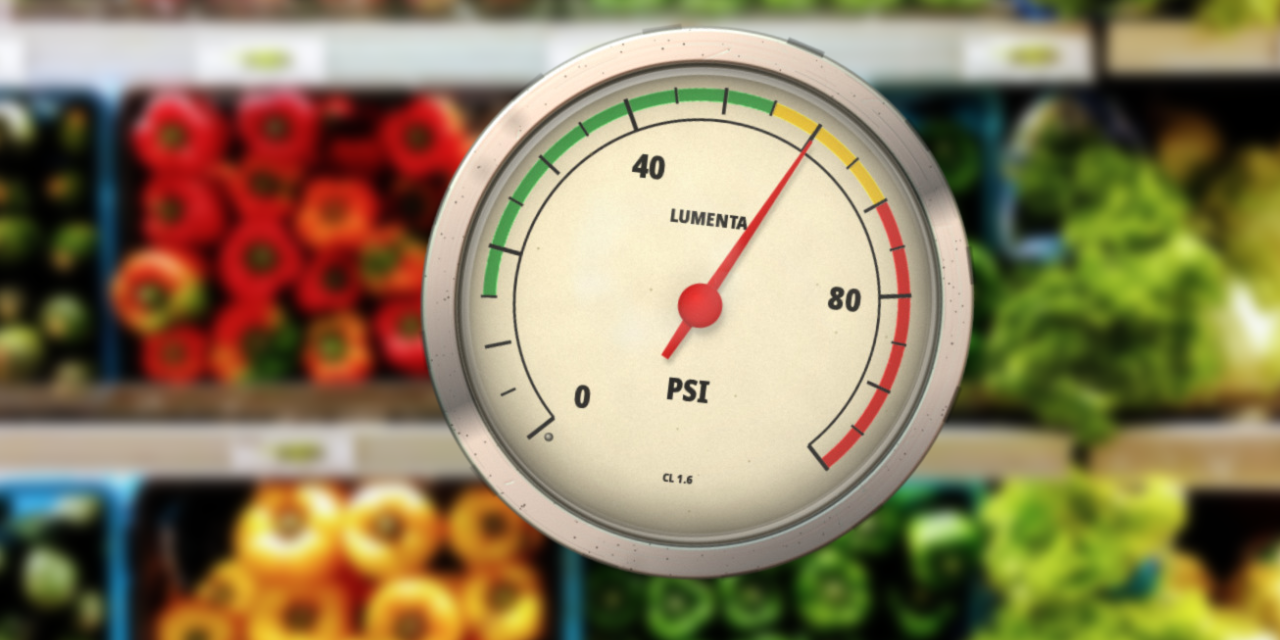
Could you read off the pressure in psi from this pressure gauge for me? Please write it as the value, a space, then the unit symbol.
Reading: 60 psi
